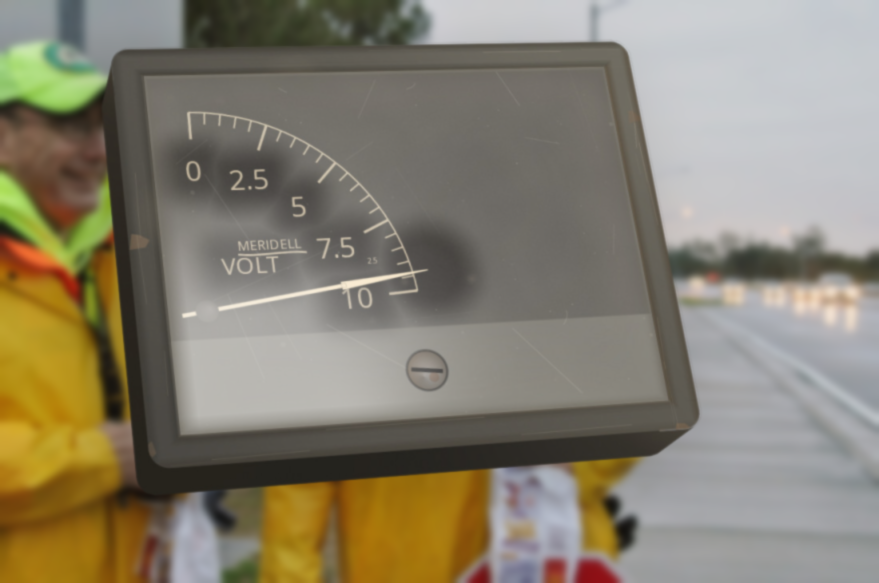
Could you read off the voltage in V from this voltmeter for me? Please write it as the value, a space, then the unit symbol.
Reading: 9.5 V
